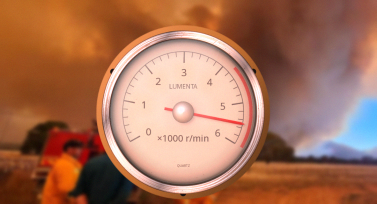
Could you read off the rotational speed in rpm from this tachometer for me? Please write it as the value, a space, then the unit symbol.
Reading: 5500 rpm
